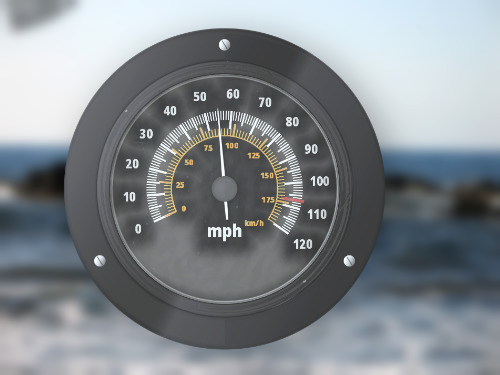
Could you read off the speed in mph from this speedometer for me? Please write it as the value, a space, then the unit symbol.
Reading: 55 mph
